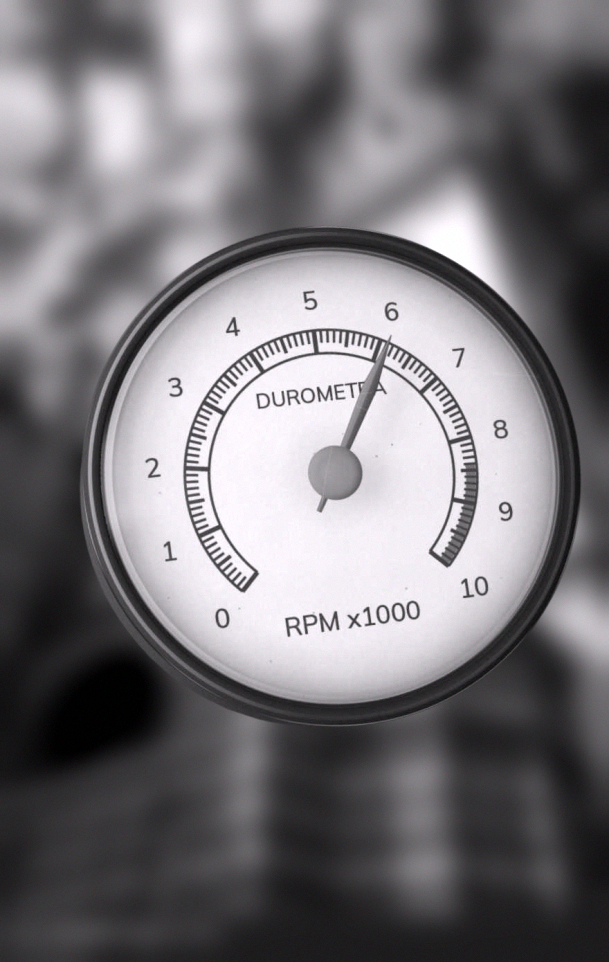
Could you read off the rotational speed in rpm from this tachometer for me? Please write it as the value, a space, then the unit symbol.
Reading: 6100 rpm
